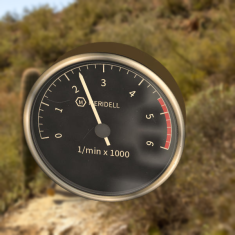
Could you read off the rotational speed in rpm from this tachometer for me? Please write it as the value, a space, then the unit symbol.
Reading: 2400 rpm
